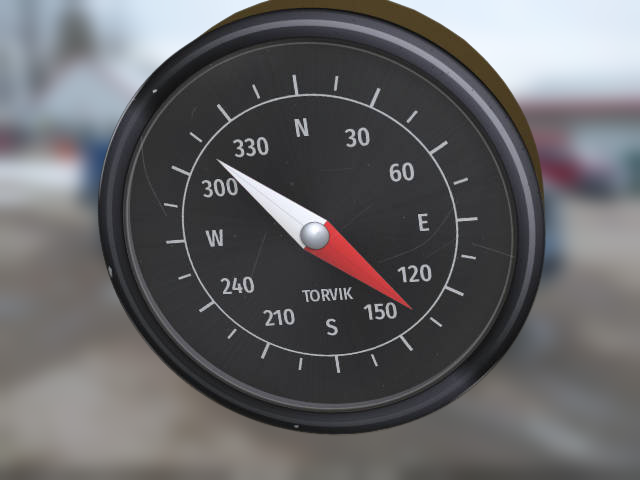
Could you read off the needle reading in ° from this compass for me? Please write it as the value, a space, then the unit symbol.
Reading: 135 °
